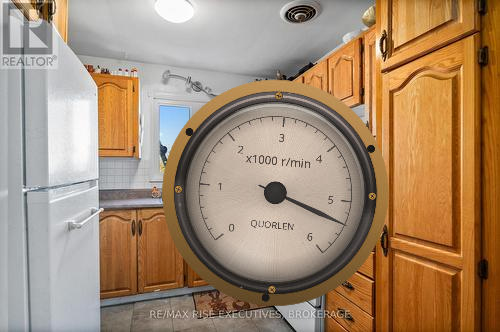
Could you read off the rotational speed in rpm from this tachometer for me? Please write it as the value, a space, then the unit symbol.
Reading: 5400 rpm
